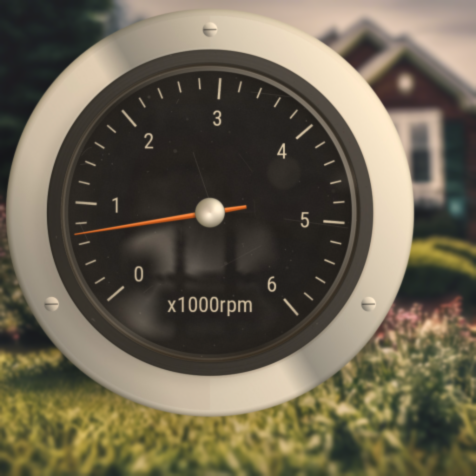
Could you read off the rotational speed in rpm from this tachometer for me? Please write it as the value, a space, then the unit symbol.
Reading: 700 rpm
